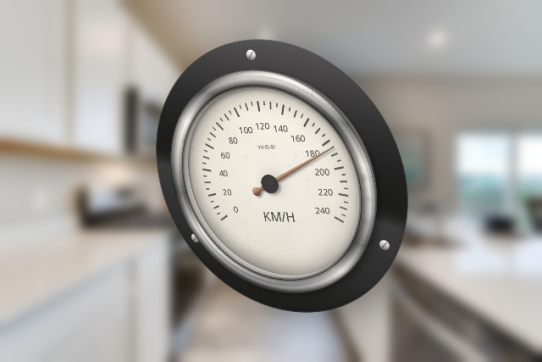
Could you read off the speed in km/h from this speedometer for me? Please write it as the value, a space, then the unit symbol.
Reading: 185 km/h
